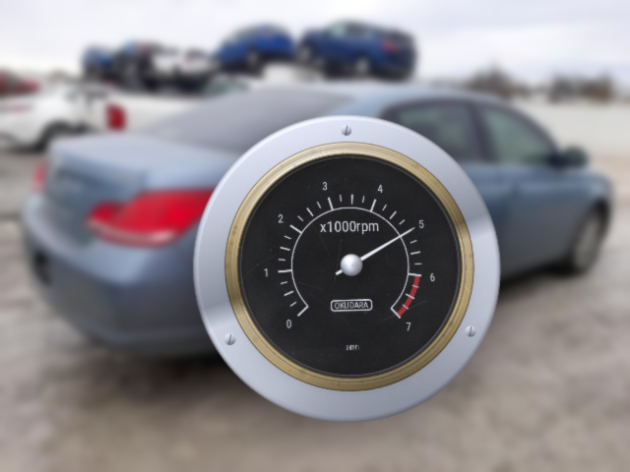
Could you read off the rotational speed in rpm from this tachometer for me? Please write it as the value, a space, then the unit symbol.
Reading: 5000 rpm
